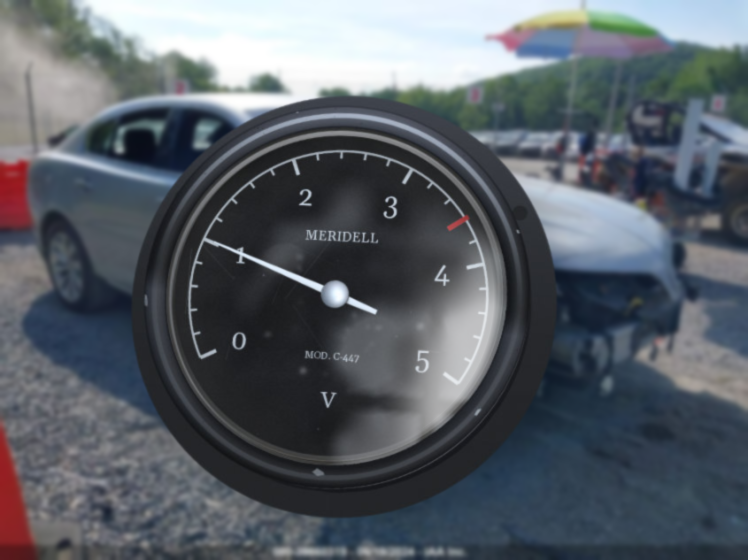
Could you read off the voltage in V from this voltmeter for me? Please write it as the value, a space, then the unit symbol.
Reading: 1 V
